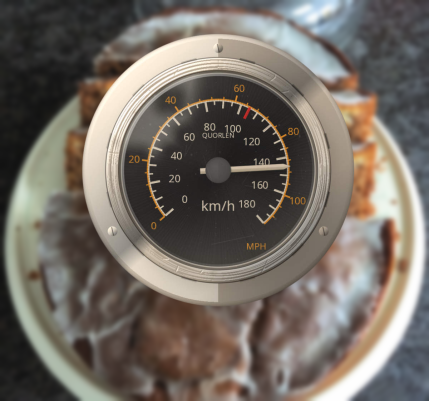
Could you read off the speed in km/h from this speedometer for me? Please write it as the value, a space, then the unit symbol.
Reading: 145 km/h
